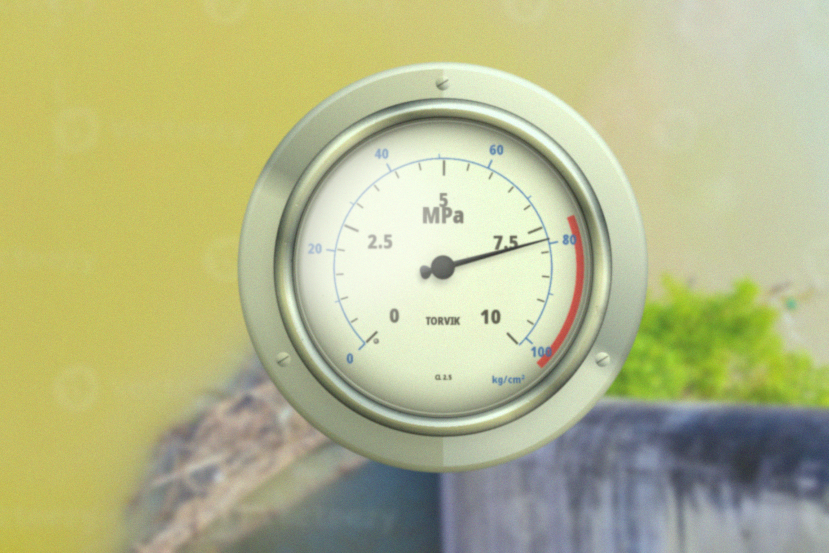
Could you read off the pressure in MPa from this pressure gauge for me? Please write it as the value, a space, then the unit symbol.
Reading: 7.75 MPa
